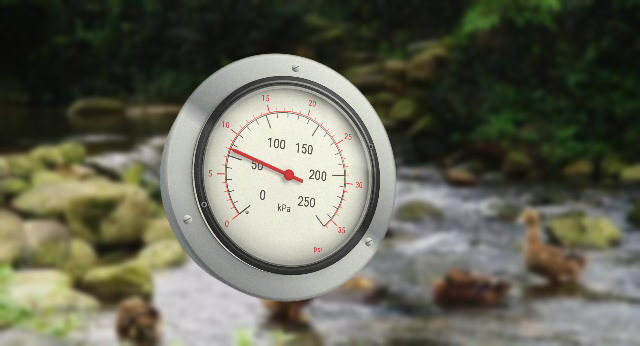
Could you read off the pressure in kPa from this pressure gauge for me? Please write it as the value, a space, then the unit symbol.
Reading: 55 kPa
